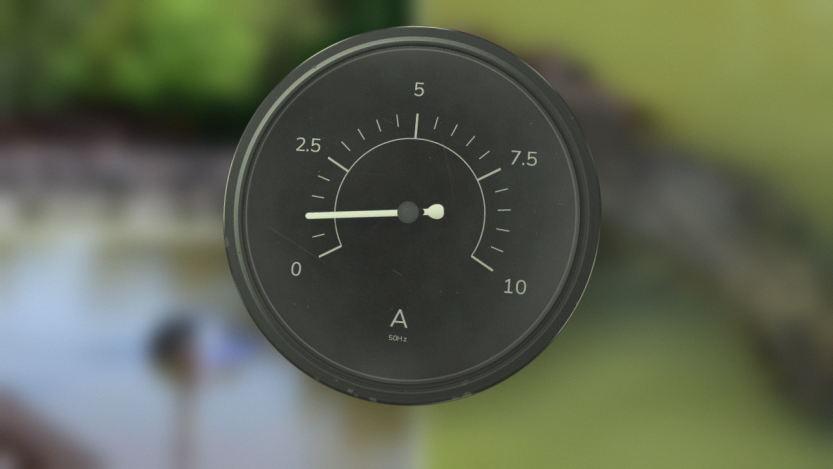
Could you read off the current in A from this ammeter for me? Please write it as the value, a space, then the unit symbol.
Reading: 1 A
